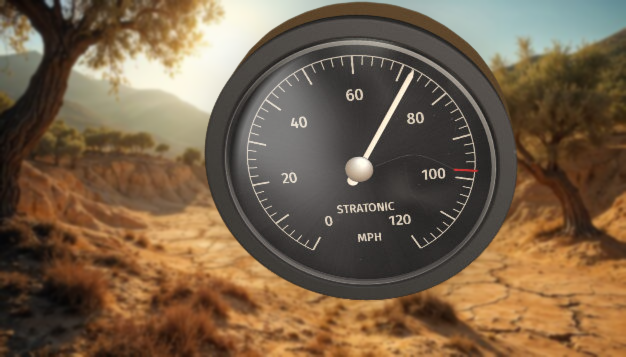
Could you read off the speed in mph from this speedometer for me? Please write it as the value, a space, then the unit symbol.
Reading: 72 mph
